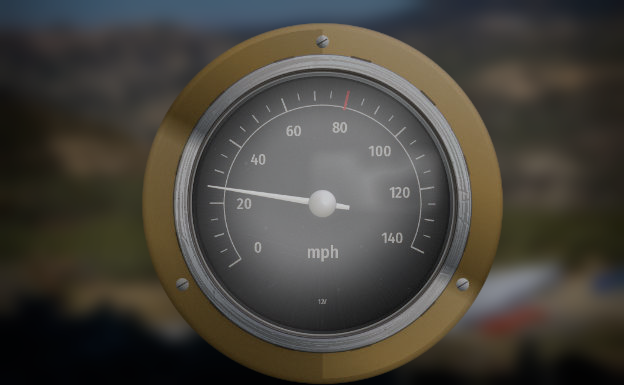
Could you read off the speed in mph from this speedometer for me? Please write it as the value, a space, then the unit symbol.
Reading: 25 mph
